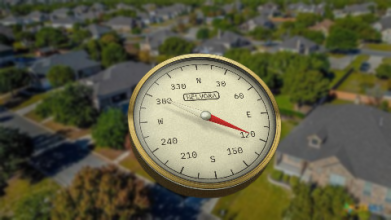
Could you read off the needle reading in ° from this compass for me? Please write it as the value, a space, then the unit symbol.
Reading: 120 °
